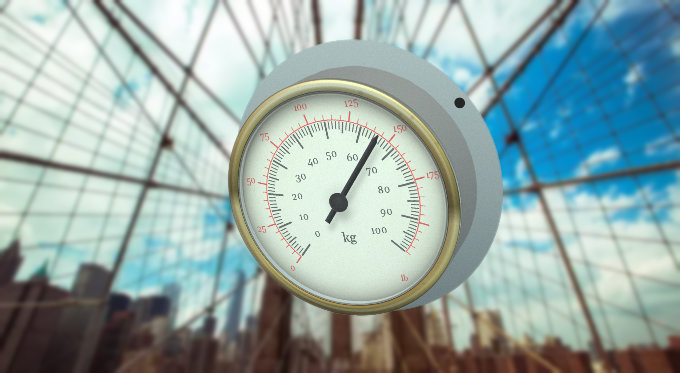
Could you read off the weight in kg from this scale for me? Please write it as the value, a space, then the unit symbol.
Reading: 65 kg
